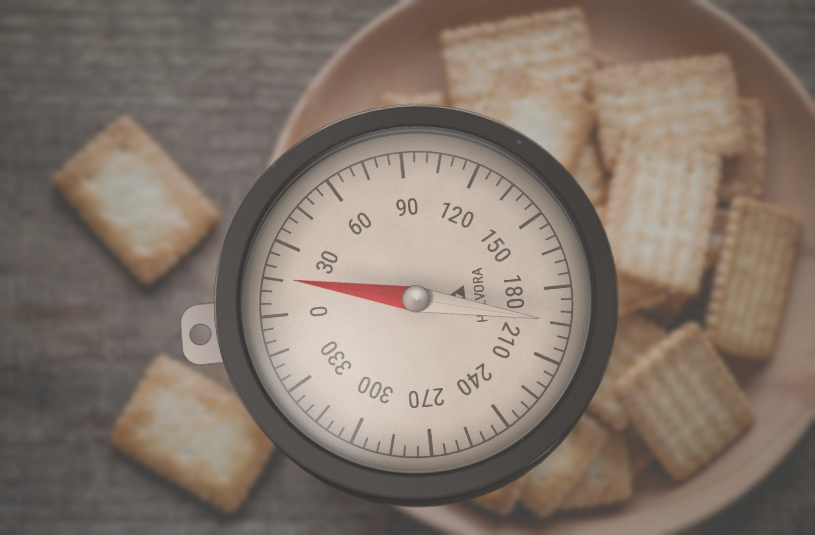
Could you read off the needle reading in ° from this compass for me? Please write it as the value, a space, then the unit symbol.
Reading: 15 °
